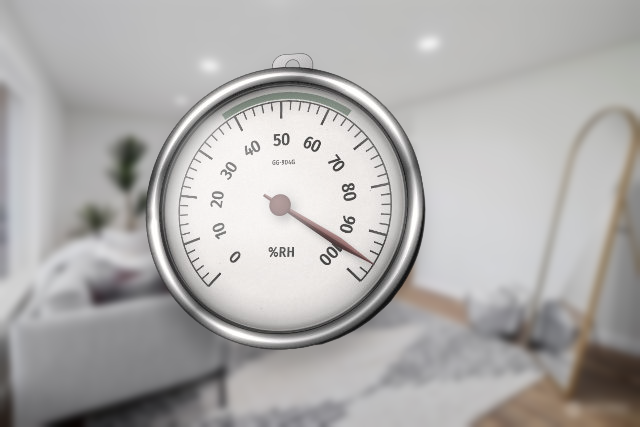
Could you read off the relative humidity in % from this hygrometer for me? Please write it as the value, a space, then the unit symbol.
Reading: 96 %
